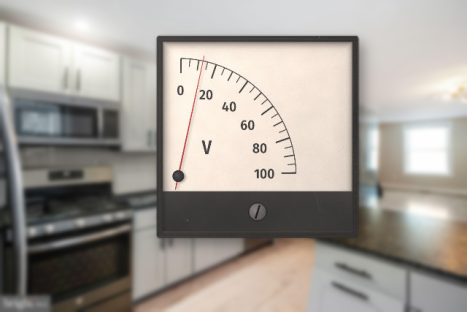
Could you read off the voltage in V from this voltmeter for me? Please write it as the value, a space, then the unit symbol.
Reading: 12.5 V
